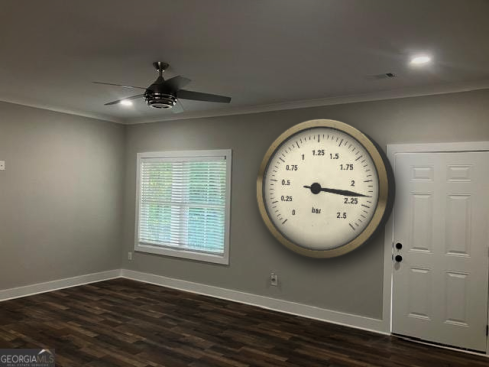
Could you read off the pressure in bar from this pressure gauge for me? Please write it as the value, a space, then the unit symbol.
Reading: 2.15 bar
